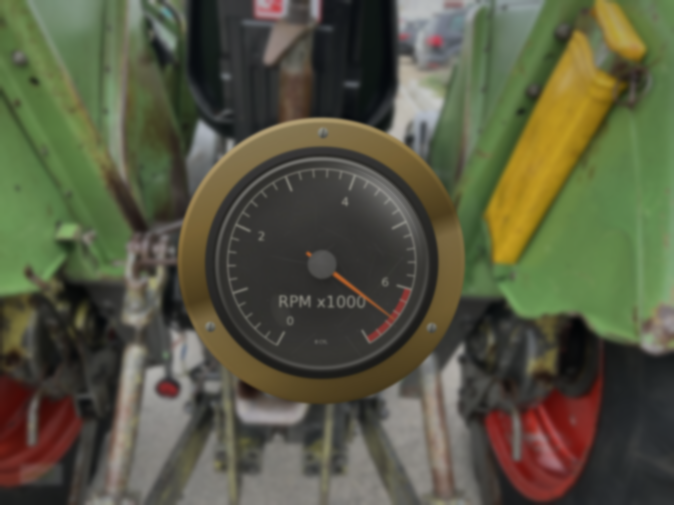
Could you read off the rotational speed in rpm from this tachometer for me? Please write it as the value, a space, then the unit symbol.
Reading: 6500 rpm
